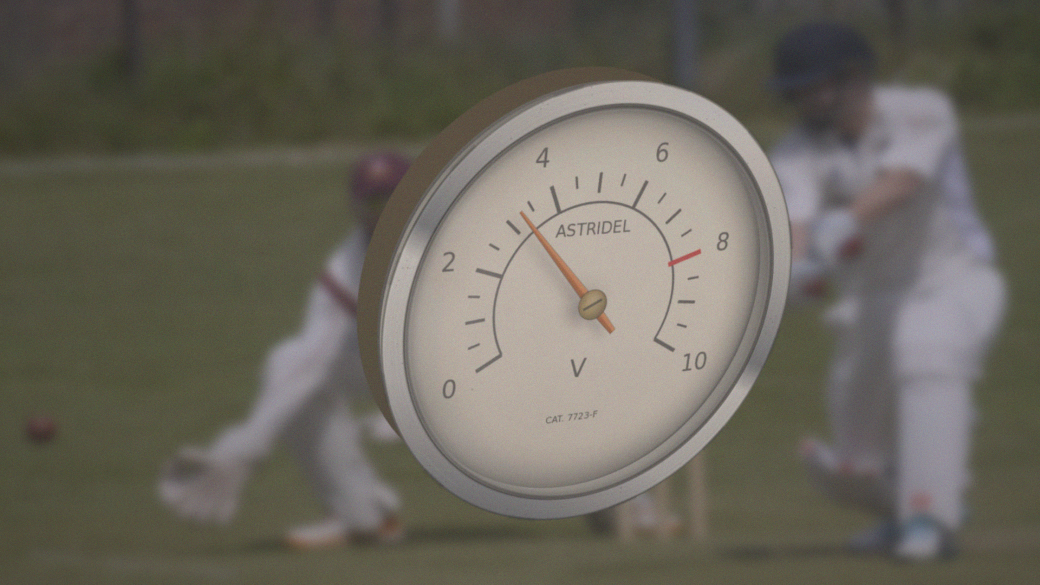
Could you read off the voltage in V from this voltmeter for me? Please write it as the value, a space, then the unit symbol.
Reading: 3.25 V
